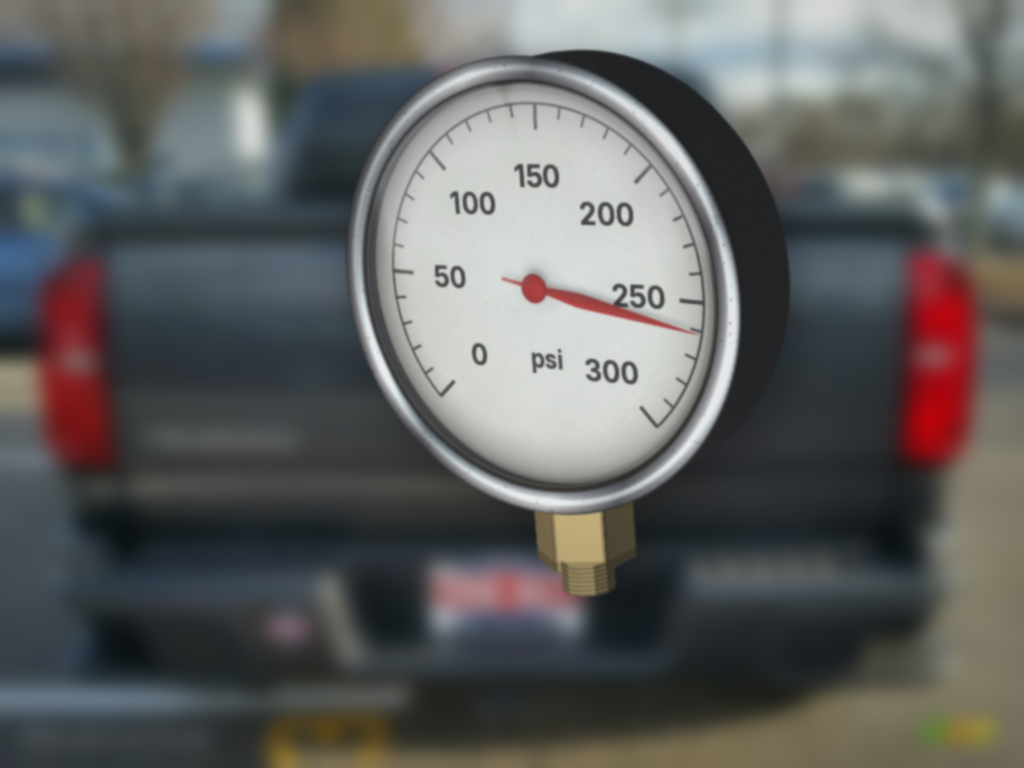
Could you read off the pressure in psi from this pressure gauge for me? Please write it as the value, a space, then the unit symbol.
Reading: 260 psi
